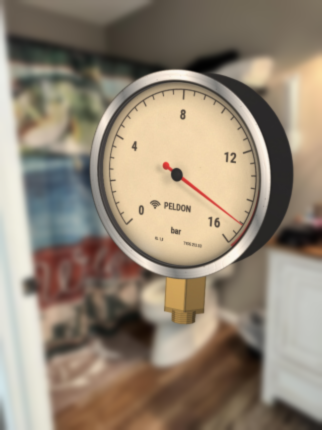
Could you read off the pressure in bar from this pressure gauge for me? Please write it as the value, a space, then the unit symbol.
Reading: 15 bar
